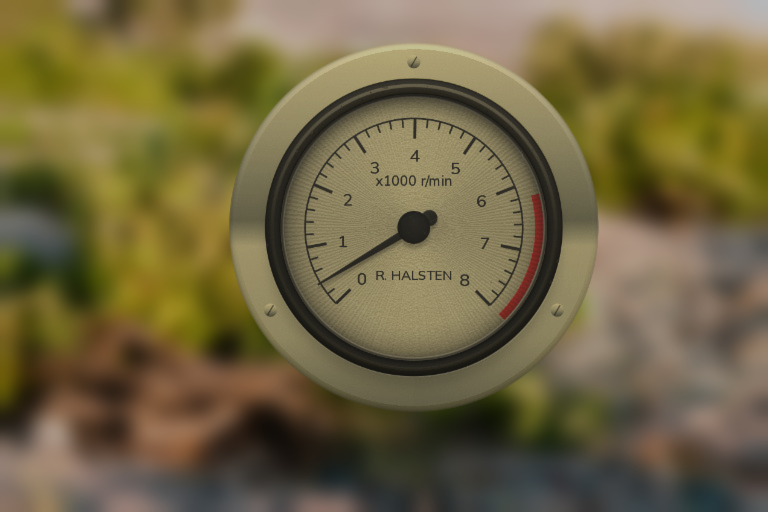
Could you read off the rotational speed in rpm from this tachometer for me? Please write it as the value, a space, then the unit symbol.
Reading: 400 rpm
